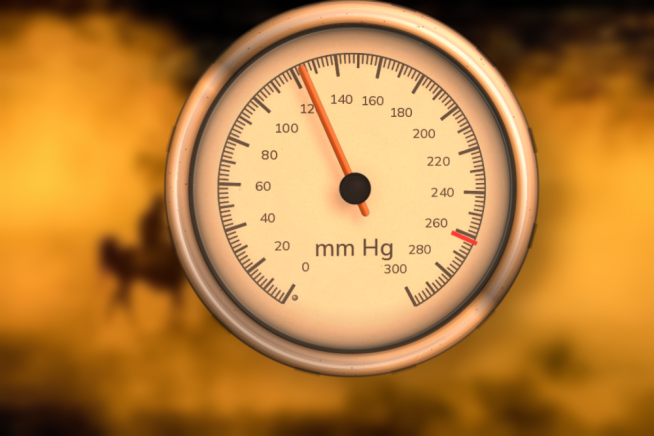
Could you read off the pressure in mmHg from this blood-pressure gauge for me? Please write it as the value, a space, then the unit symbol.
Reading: 124 mmHg
